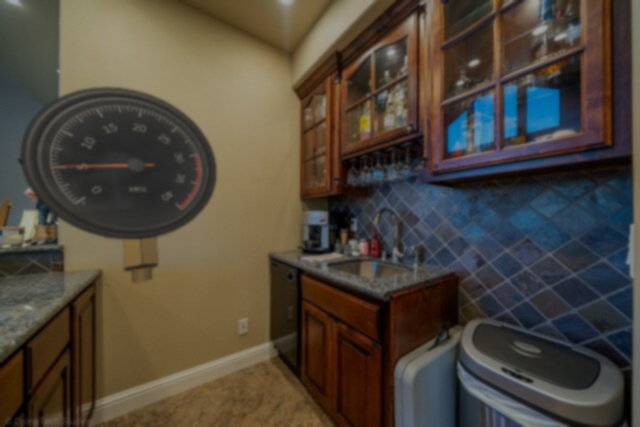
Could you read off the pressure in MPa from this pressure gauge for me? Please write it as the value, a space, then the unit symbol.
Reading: 5 MPa
